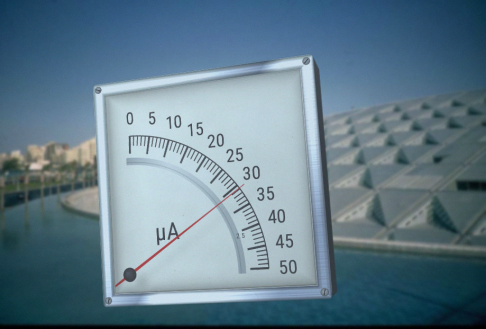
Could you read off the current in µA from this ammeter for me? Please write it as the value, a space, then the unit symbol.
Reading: 31 µA
